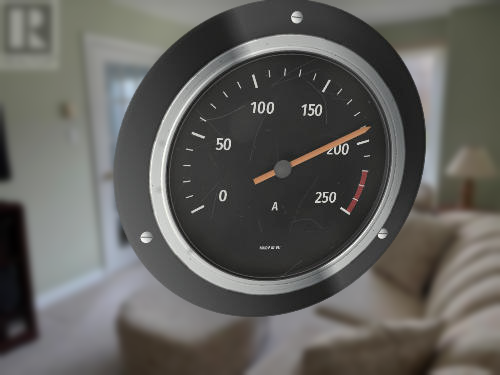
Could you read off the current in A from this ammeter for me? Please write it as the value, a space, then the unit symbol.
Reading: 190 A
